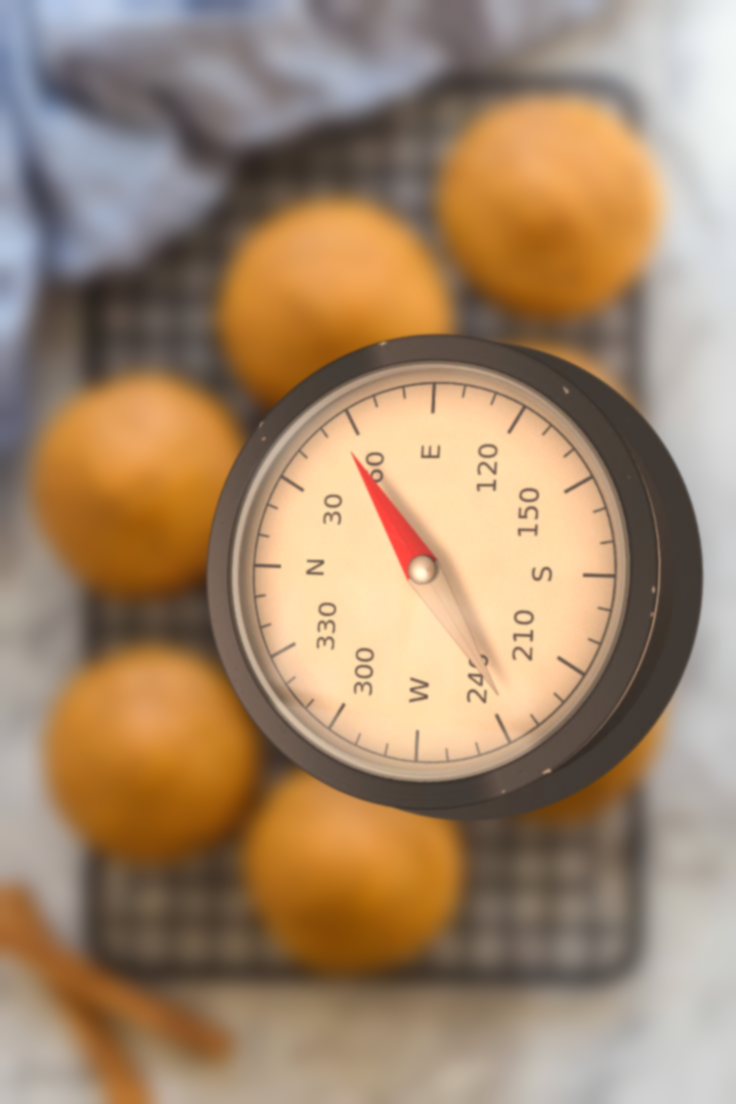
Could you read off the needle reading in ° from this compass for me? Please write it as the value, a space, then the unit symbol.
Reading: 55 °
